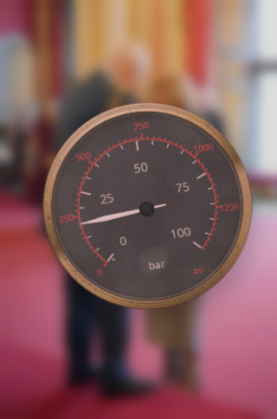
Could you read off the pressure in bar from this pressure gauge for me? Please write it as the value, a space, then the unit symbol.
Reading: 15 bar
